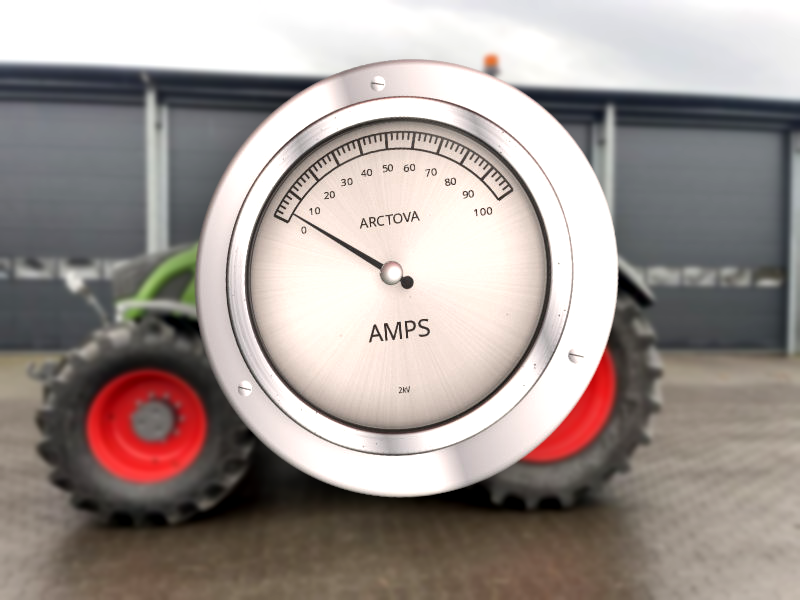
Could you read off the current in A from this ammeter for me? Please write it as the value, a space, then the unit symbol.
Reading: 4 A
